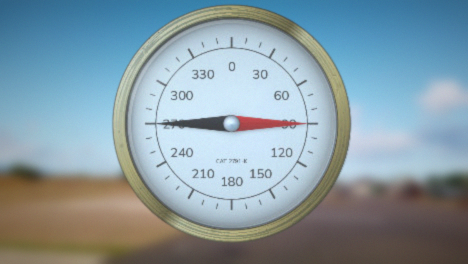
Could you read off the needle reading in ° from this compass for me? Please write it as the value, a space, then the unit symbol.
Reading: 90 °
